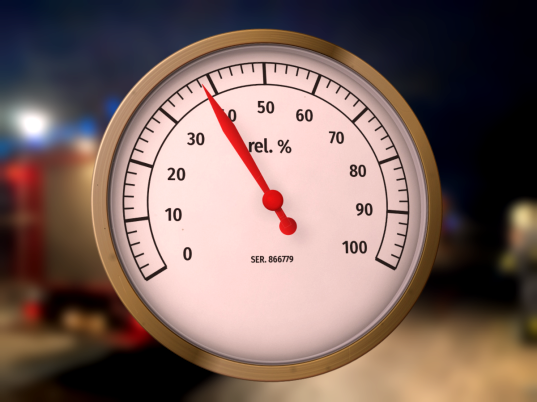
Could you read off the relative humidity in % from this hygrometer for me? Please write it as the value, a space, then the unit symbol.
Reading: 38 %
